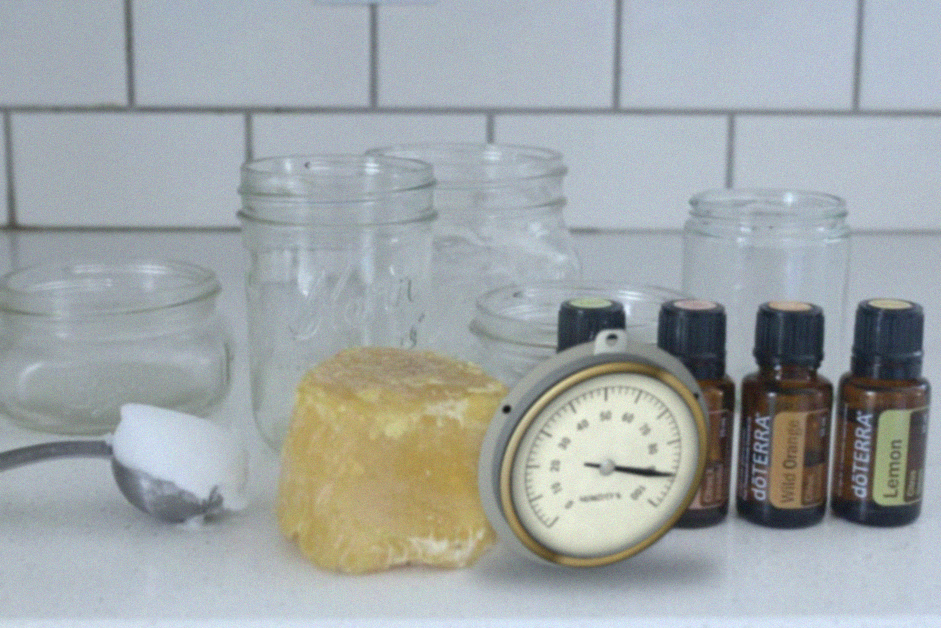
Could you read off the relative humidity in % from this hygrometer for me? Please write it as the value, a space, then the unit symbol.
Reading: 90 %
